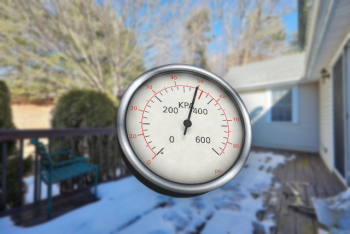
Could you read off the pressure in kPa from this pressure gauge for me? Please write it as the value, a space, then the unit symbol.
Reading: 340 kPa
